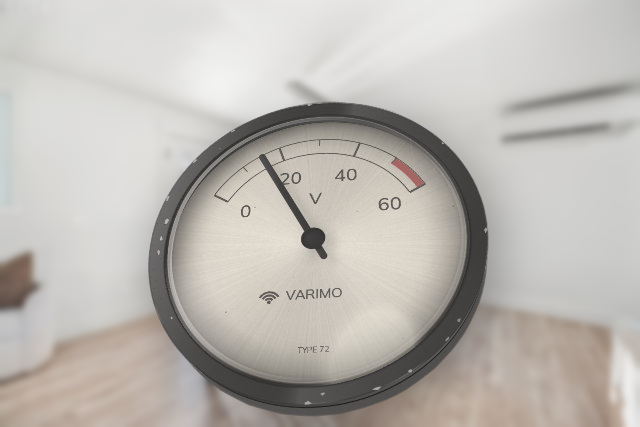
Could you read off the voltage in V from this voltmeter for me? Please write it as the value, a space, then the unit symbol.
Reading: 15 V
